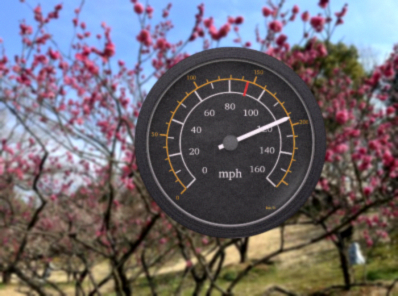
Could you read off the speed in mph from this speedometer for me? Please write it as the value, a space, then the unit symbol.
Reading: 120 mph
